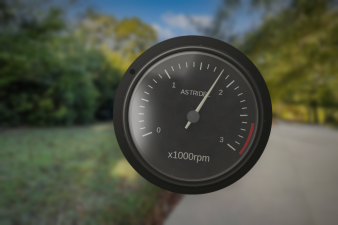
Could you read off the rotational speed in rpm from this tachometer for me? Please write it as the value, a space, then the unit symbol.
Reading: 1800 rpm
